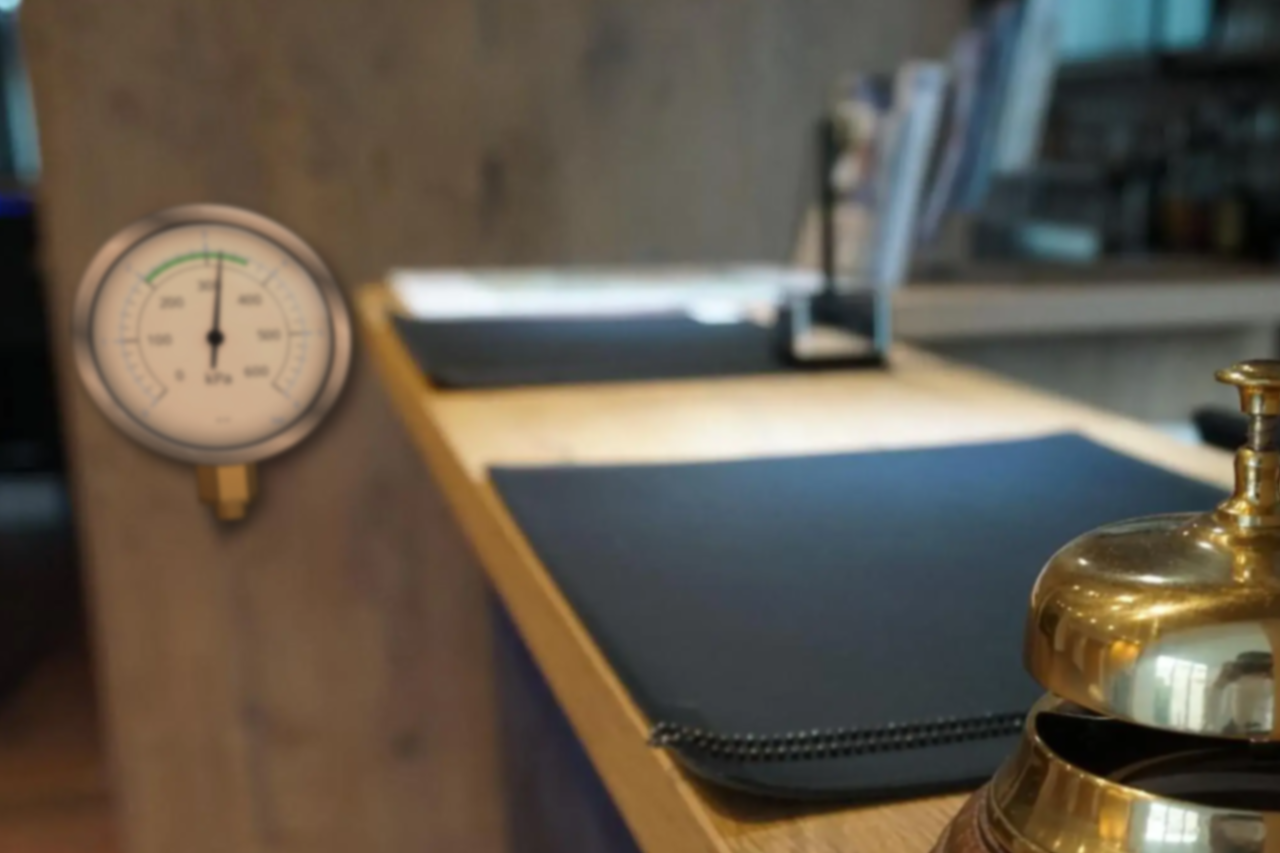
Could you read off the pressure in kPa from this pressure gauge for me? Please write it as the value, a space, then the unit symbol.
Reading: 320 kPa
